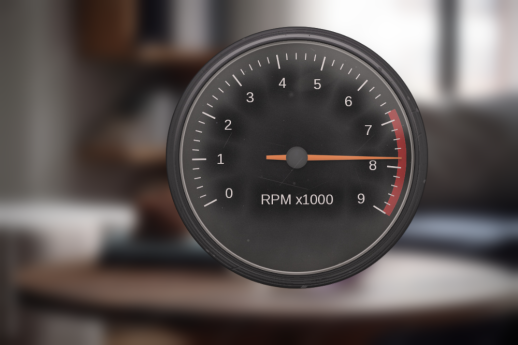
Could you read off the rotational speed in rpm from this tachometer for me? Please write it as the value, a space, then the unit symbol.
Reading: 7800 rpm
